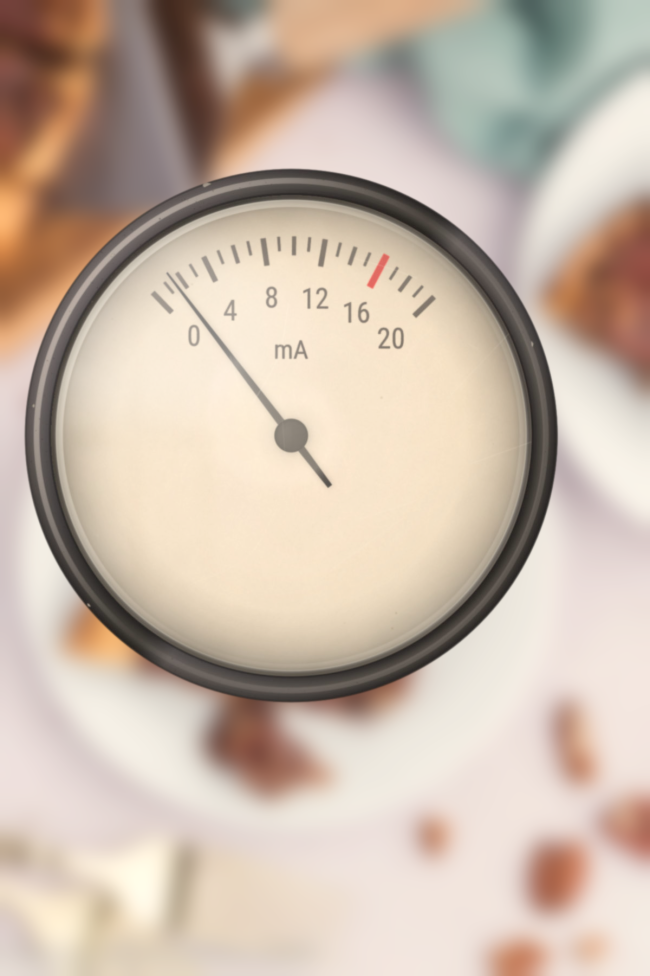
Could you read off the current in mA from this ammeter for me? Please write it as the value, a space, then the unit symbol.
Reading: 1.5 mA
